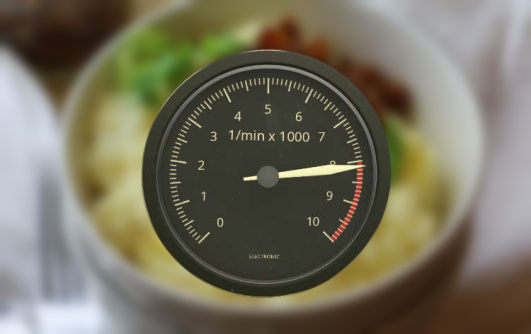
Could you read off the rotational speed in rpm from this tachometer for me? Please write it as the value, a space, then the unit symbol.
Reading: 8100 rpm
